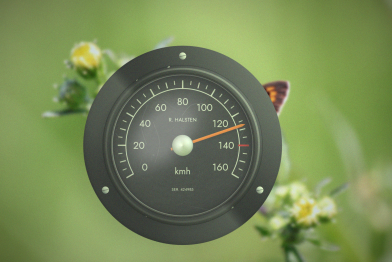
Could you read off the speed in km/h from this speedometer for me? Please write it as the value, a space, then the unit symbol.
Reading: 127.5 km/h
